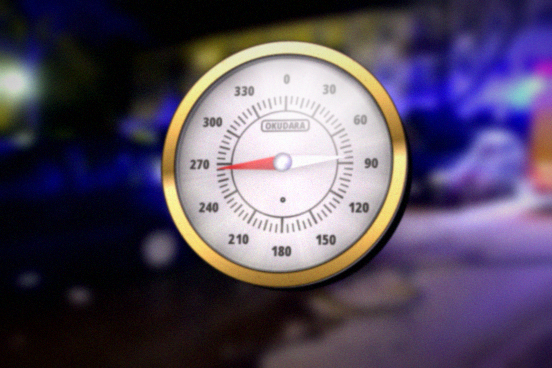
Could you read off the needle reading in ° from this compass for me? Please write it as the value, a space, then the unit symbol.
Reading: 265 °
